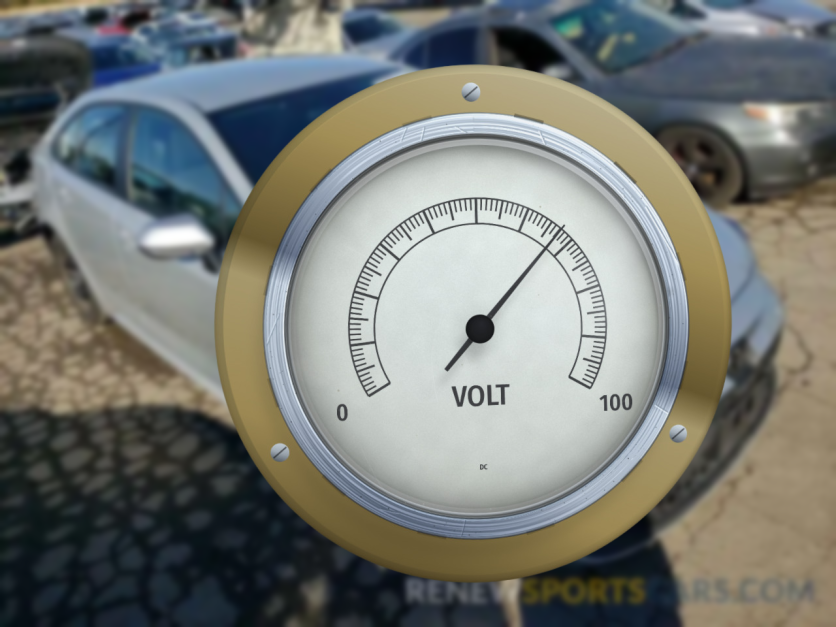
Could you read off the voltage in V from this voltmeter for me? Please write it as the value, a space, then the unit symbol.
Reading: 67 V
